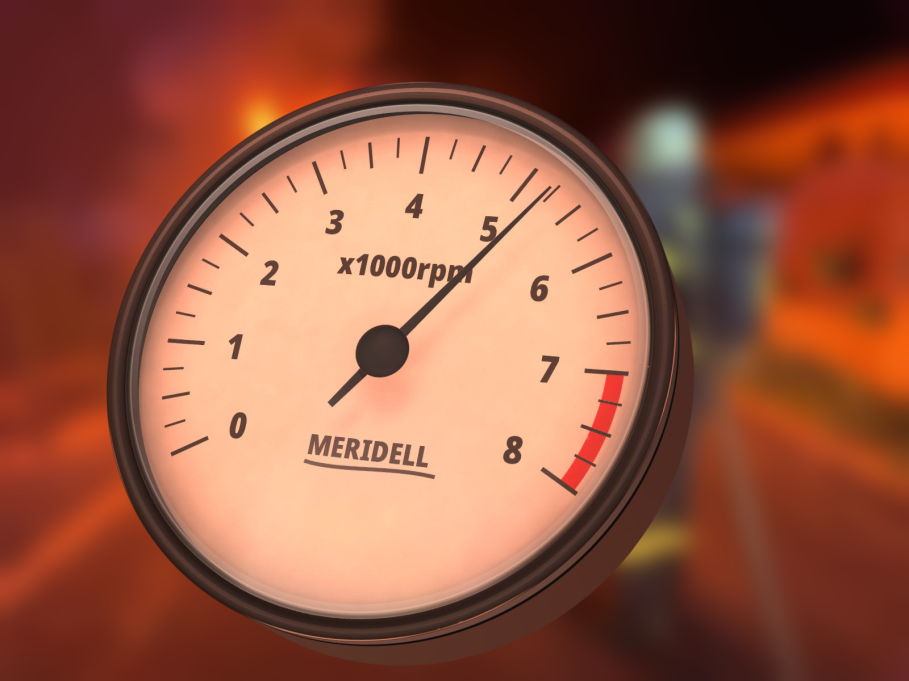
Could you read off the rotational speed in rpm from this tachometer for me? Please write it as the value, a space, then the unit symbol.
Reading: 5250 rpm
